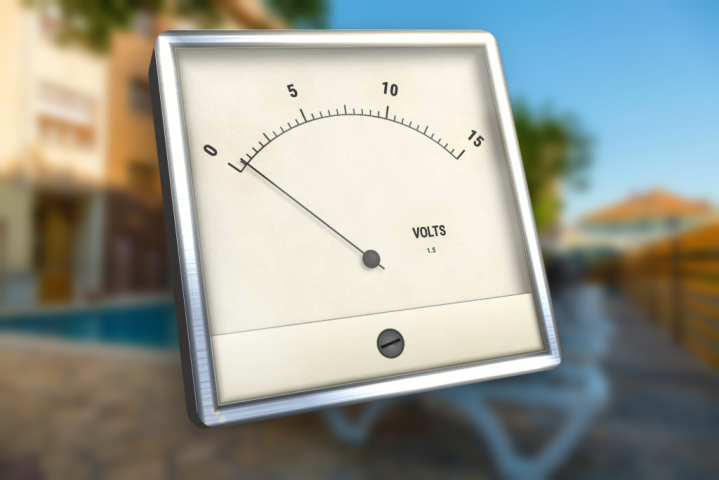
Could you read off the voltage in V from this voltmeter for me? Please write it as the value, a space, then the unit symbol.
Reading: 0.5 V
